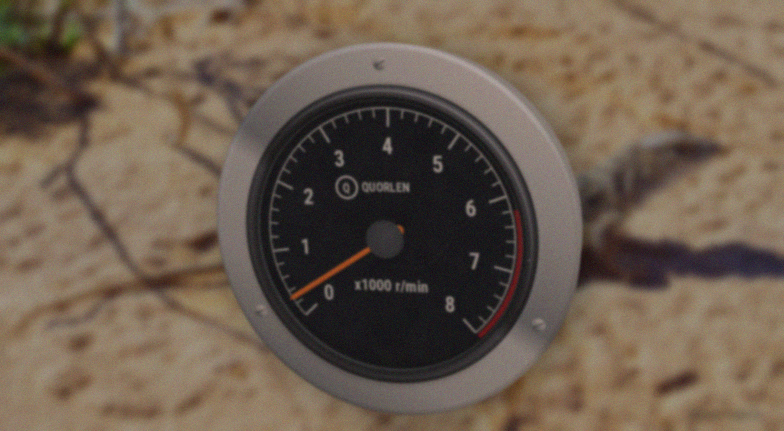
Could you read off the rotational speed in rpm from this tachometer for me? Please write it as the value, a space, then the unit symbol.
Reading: 300 rpm
